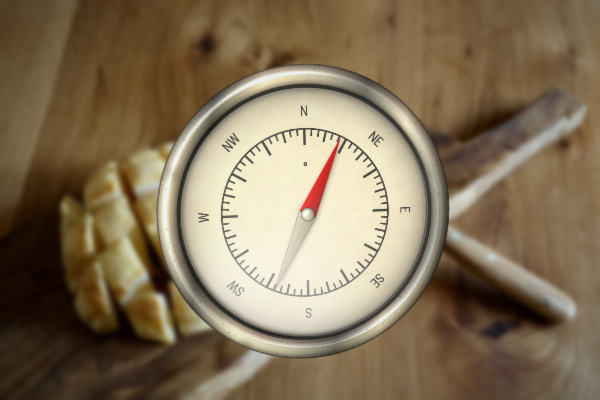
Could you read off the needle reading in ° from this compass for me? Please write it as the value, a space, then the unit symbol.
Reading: 25 °
